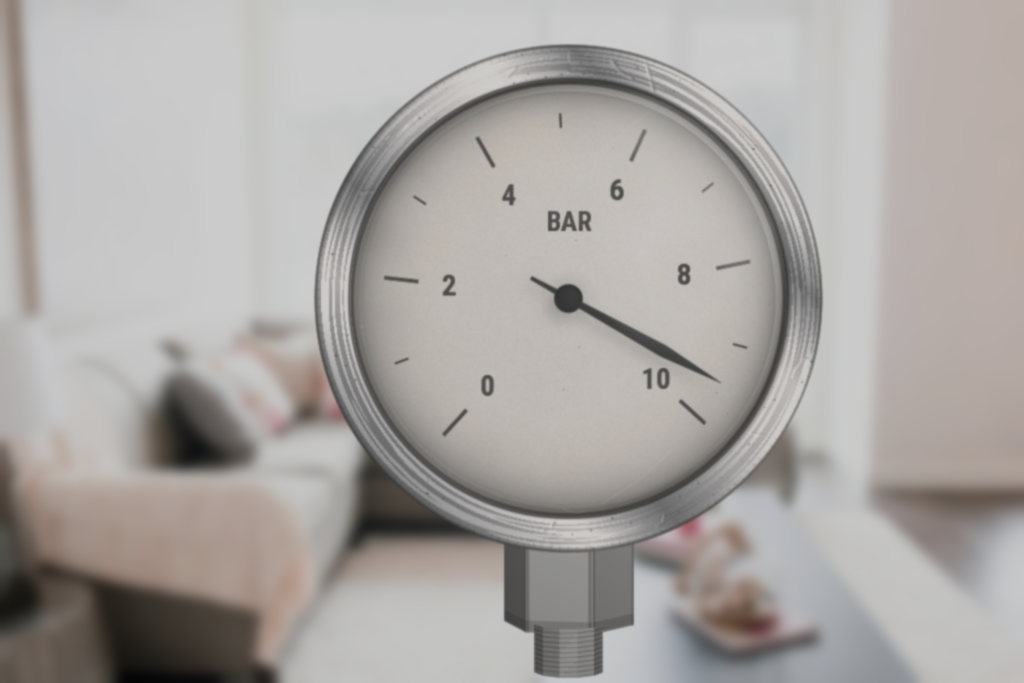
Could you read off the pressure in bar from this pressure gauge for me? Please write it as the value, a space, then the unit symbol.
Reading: 9.5 bar
